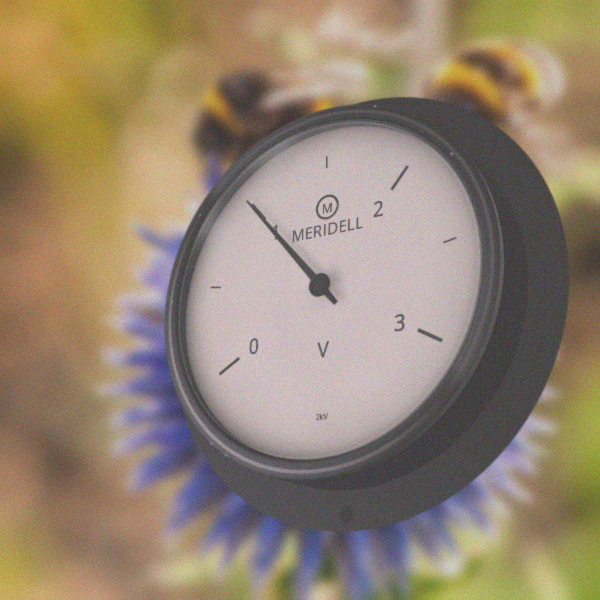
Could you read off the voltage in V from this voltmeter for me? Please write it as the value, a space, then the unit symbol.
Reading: 1 V
